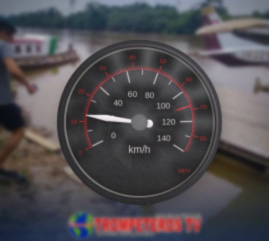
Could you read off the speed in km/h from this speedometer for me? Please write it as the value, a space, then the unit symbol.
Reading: 20 km/h
